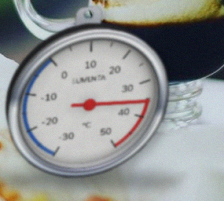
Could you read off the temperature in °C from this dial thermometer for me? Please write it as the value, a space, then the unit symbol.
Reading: 35 °C
